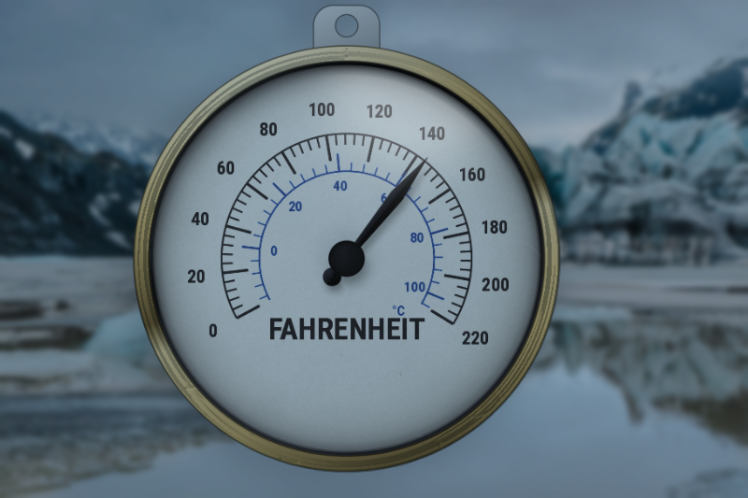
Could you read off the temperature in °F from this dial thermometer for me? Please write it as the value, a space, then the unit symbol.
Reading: 144 °F
